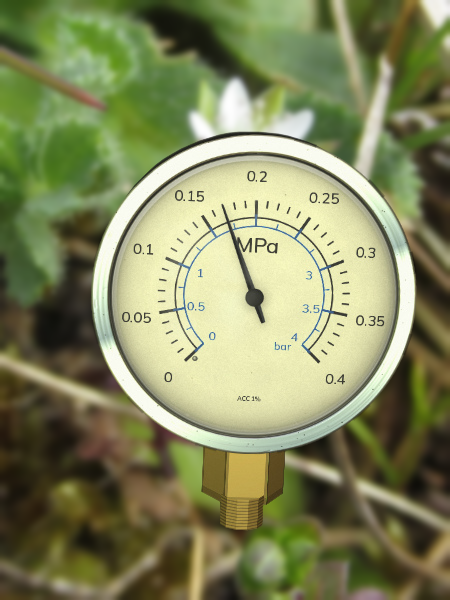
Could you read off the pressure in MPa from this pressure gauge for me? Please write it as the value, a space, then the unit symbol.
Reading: 0.17 MPa
